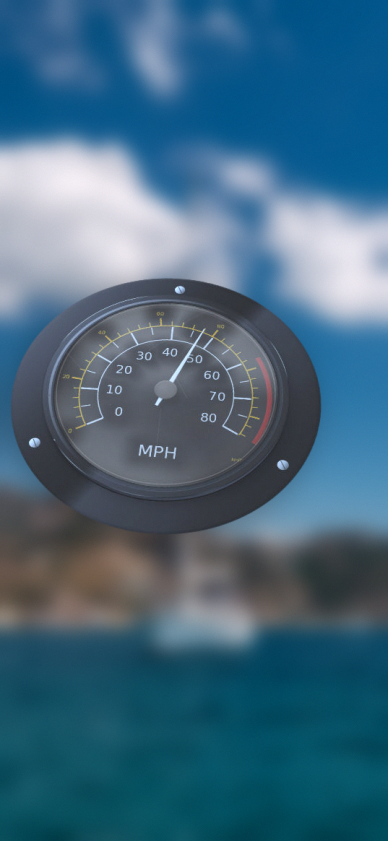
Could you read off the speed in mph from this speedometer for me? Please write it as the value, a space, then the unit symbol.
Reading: 47.5 mph
